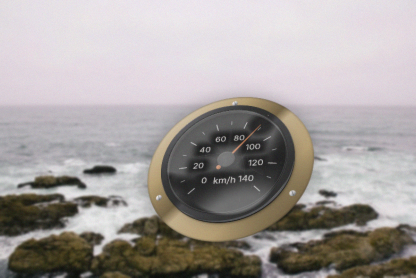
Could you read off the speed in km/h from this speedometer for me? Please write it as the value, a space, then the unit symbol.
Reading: 90 km/h
